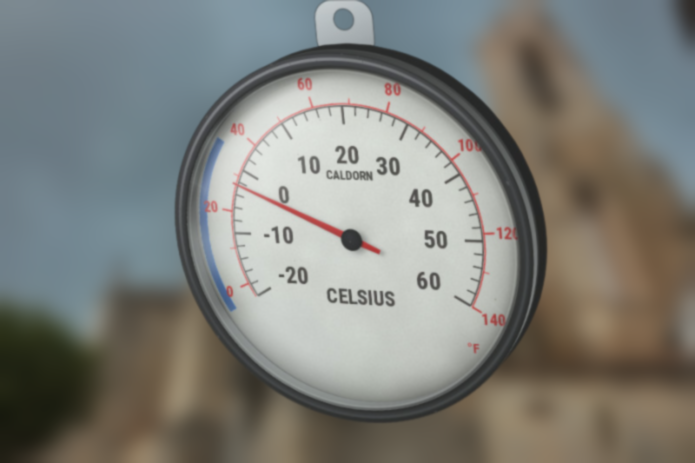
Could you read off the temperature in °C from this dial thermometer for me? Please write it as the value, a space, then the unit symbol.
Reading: -2 °C
